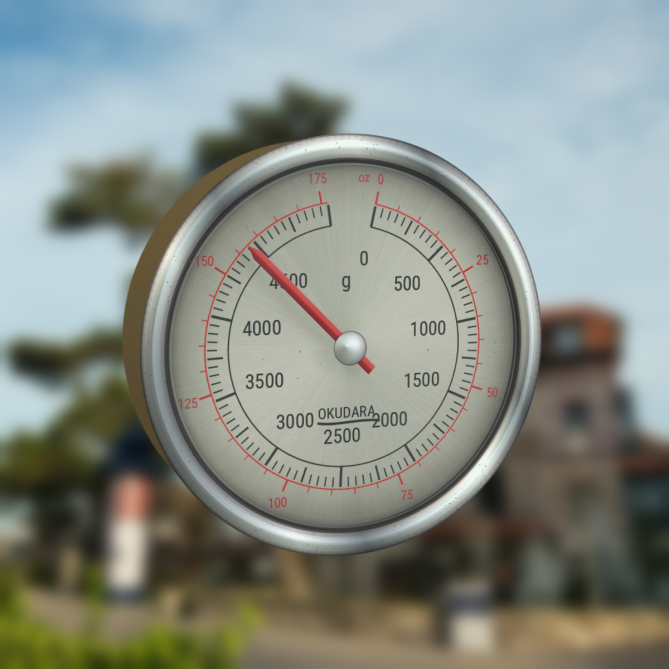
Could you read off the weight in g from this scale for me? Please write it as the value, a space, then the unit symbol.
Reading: 4450 g
